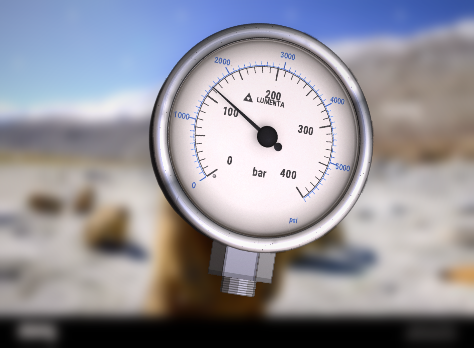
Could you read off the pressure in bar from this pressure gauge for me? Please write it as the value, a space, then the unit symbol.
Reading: 110 bar
